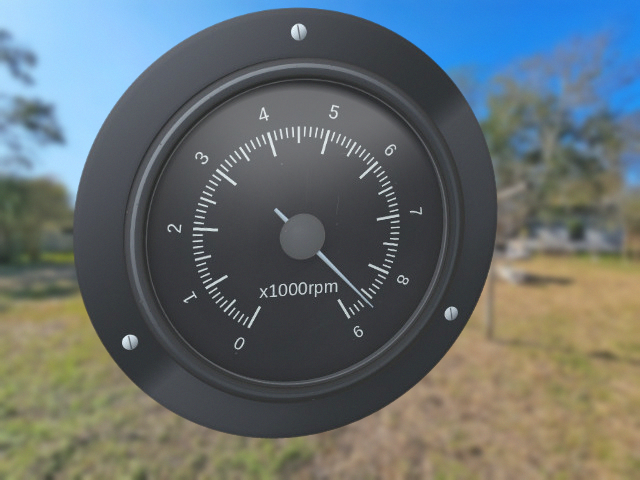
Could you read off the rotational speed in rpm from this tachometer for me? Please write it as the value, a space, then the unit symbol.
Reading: 8600 rpm
